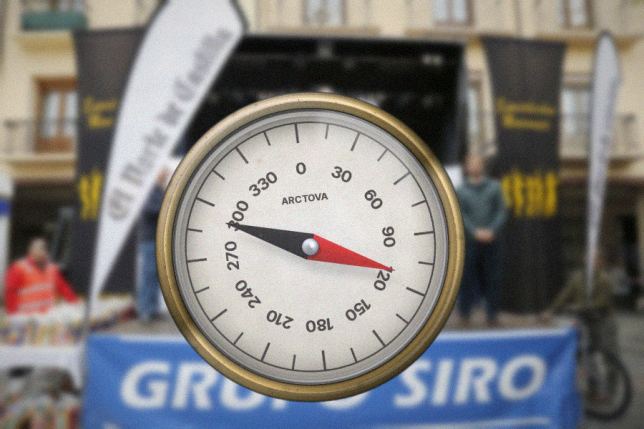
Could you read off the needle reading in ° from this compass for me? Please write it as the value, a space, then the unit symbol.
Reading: 112.5 °
